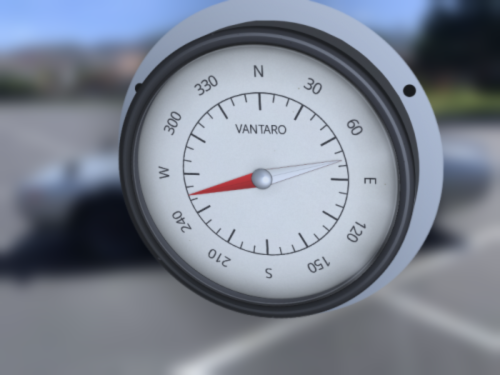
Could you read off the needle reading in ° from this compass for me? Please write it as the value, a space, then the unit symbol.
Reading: 255 °
